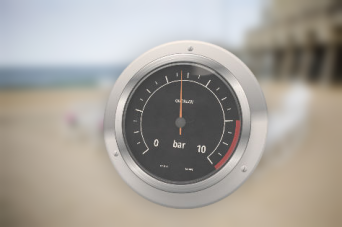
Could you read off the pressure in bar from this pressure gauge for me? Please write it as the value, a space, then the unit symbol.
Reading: 4.75 bar
